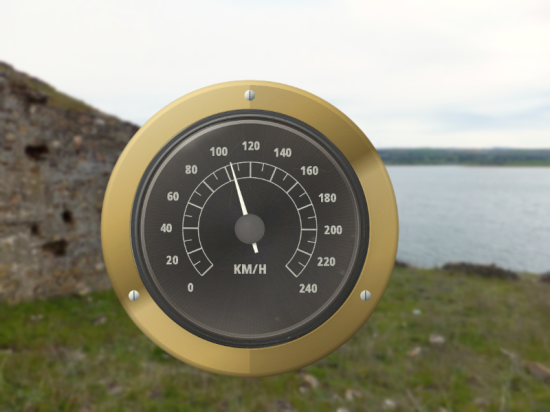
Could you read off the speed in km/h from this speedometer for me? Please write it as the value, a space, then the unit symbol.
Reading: 105 km/h
